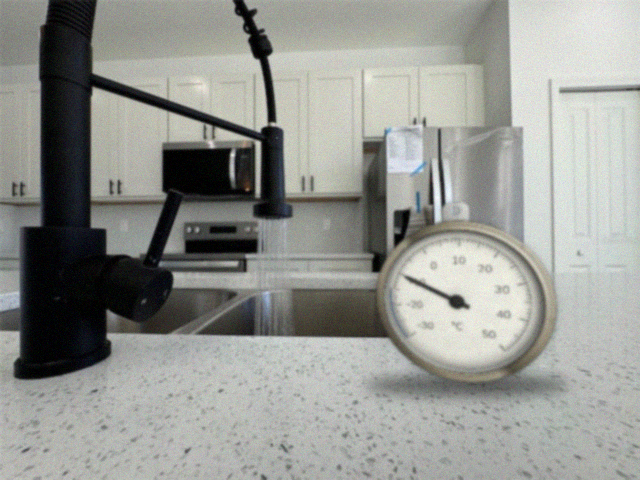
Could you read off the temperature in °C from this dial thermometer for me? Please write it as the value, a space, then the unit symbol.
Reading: -10 °C
